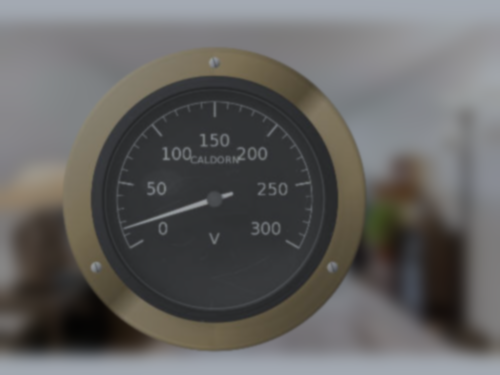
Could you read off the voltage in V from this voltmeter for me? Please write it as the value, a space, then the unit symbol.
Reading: 15 V
